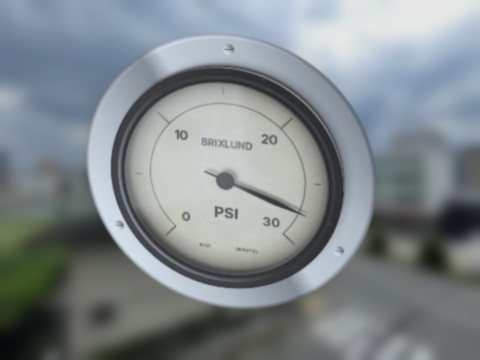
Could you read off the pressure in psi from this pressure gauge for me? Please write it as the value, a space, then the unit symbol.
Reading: 27.5 psi
